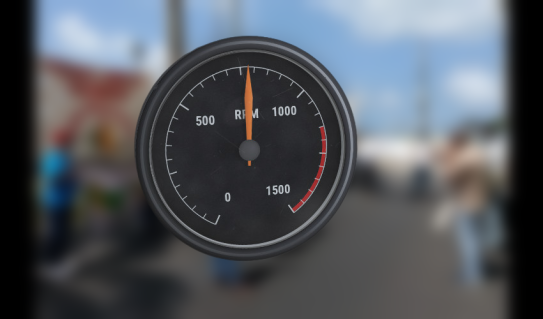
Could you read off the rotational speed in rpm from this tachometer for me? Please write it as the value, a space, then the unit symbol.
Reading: 775 rpm
